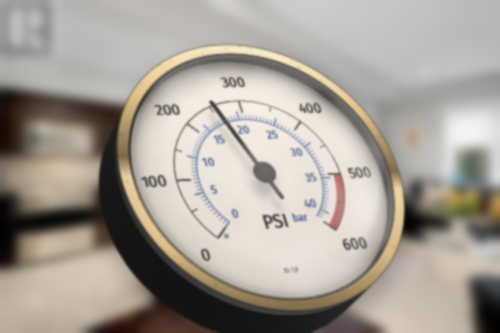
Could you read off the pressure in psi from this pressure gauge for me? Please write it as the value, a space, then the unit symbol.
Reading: 250 psi
